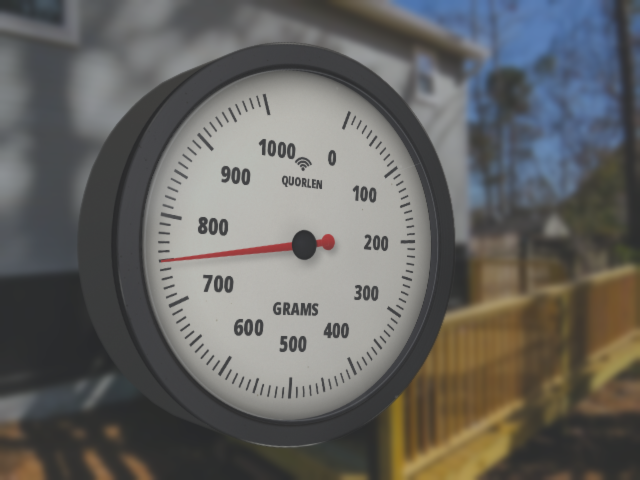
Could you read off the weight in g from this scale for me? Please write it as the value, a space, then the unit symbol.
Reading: 750 g
